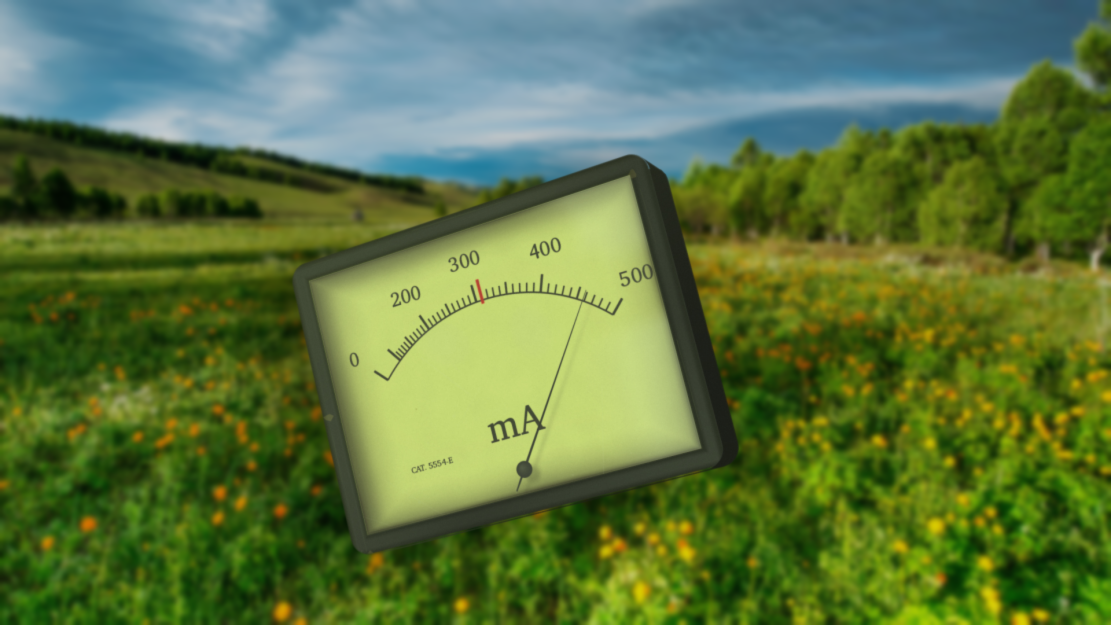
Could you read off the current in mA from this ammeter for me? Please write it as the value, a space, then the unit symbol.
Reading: 460 mA
